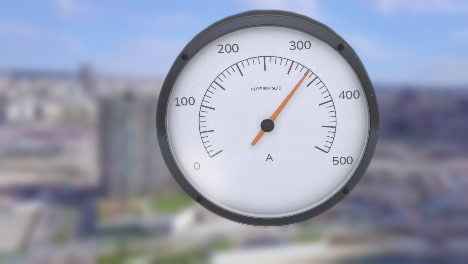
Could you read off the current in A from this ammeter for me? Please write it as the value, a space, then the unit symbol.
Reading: 330 A
